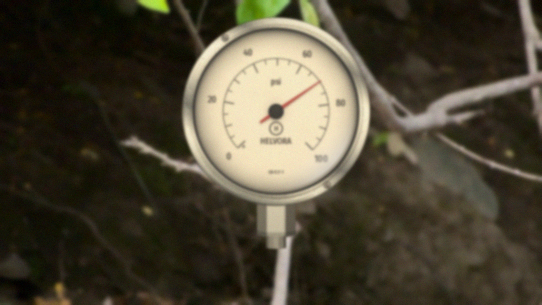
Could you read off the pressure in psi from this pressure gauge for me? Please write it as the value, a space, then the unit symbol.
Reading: 70 psi
